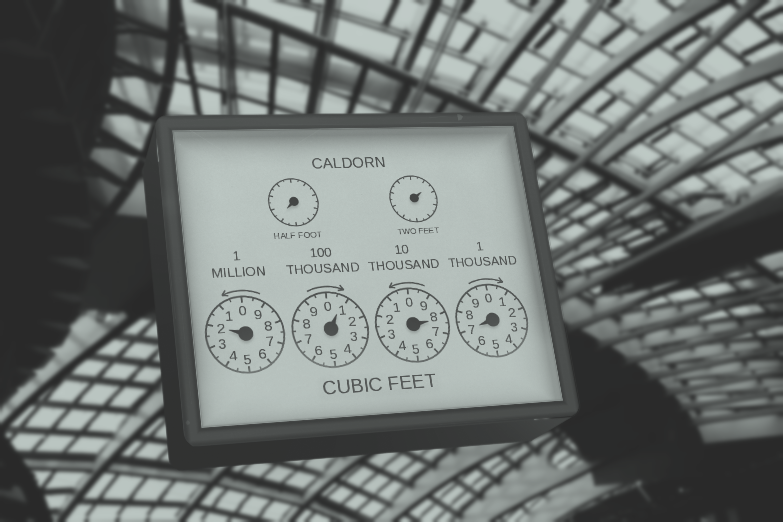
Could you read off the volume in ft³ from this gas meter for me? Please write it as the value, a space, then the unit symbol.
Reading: 207700 ft³
